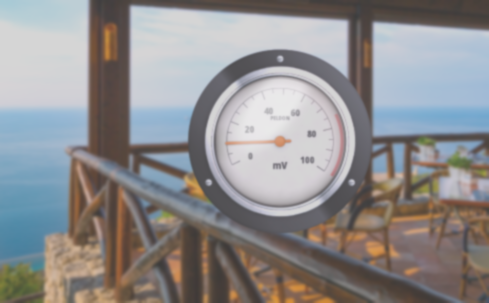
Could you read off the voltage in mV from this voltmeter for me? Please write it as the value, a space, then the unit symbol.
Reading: 10 mV
